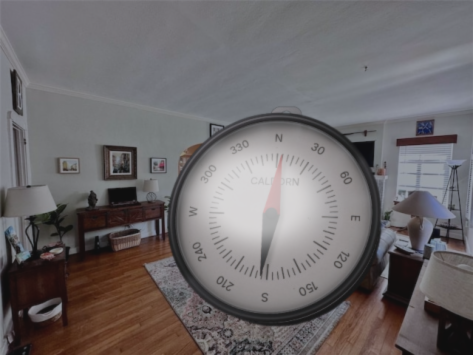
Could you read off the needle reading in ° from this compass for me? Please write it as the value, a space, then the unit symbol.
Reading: 5 °
